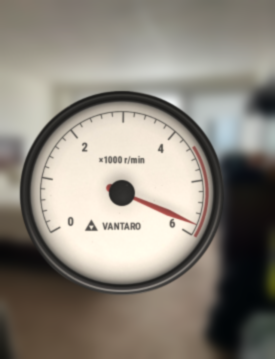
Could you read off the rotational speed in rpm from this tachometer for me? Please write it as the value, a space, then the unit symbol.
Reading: 5800 rpm
